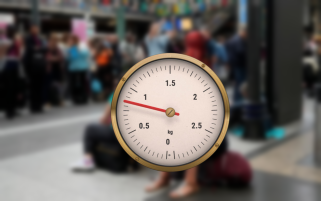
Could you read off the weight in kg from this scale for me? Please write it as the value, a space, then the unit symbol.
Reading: 0.85 kg
